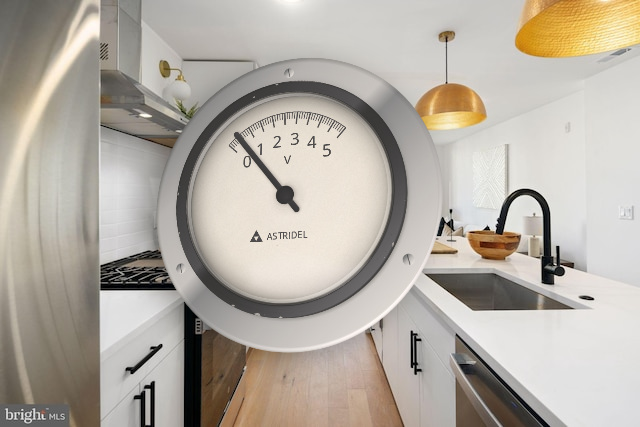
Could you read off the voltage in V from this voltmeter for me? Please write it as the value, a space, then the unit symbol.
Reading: 0.5 V
